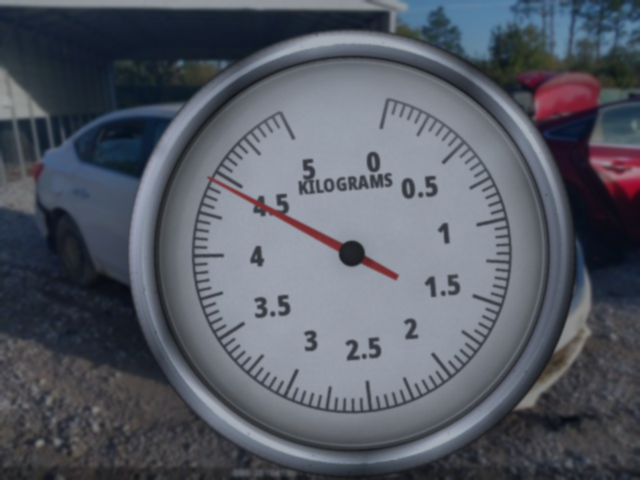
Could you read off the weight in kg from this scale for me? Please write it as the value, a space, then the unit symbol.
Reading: 4.45 kg
